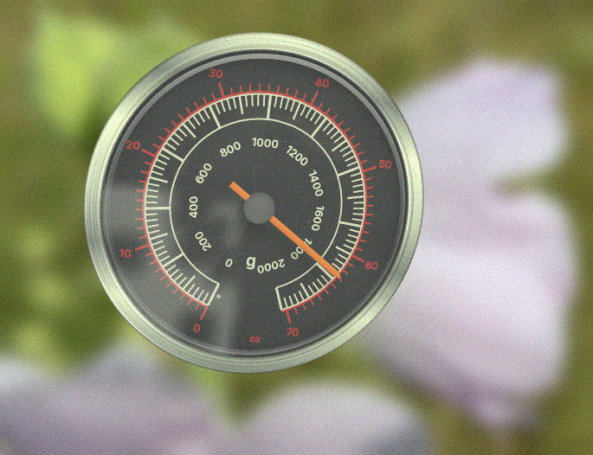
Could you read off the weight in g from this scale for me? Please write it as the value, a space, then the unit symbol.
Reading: 1780 g
